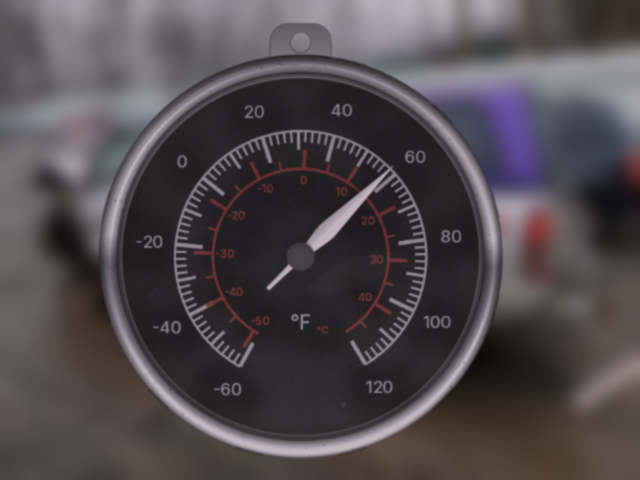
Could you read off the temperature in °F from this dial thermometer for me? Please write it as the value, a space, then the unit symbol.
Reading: 58 °F
